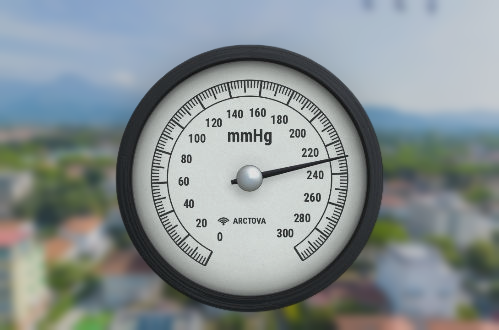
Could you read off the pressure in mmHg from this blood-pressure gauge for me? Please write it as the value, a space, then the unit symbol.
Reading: 230 mmHg
